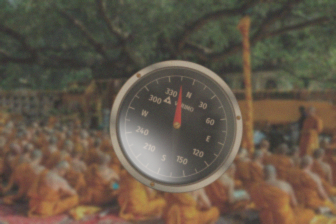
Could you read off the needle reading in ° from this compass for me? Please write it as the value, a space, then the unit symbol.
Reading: 345 °
